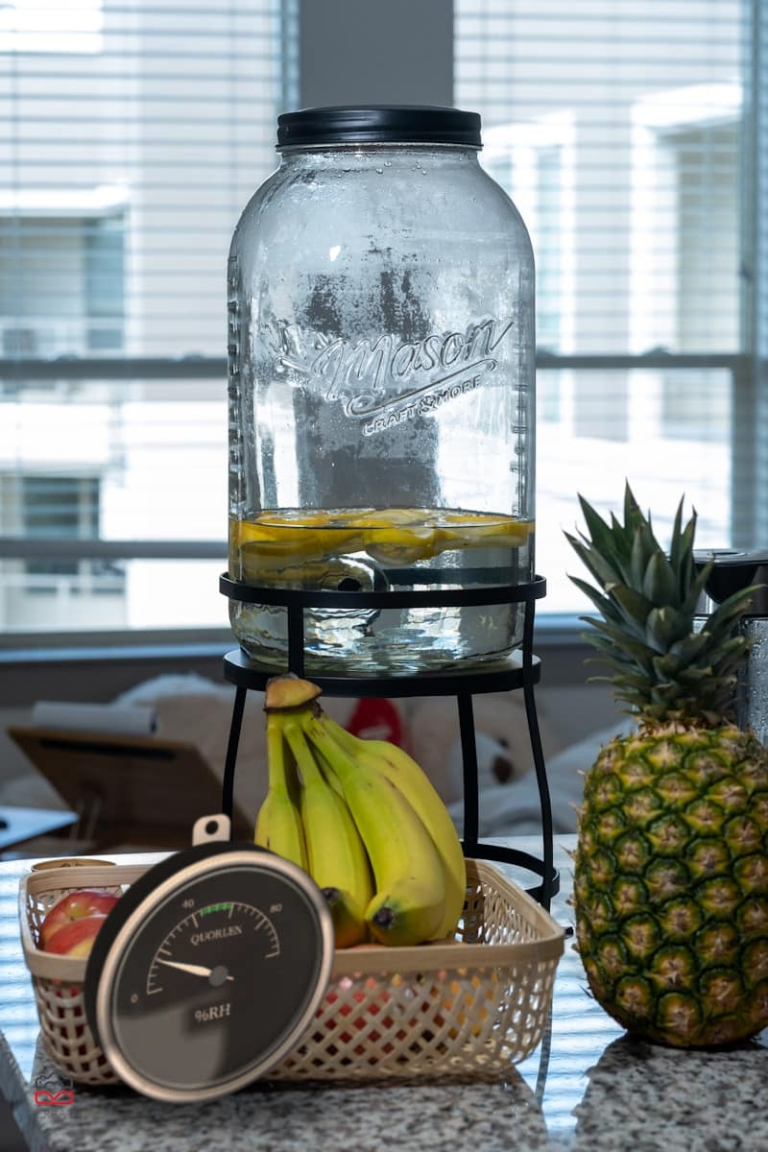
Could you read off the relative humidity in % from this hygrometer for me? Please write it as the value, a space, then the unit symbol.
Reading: 16 %
